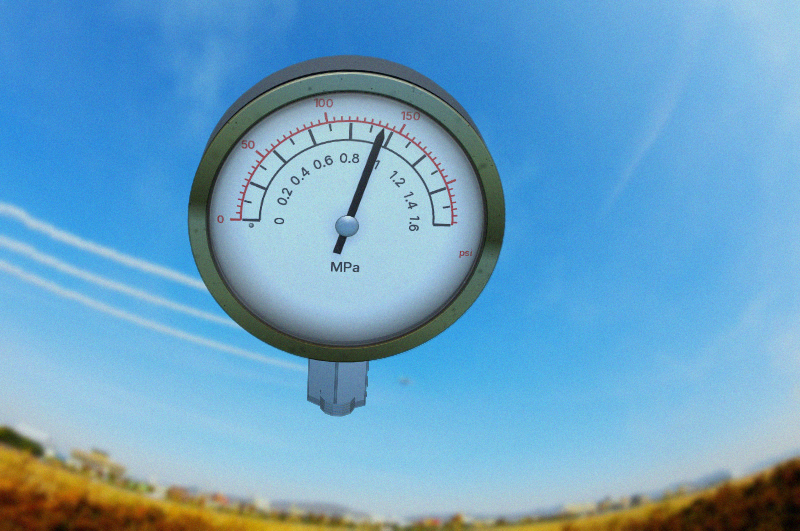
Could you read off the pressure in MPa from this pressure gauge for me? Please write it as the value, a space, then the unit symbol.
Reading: 0.95 MPa
